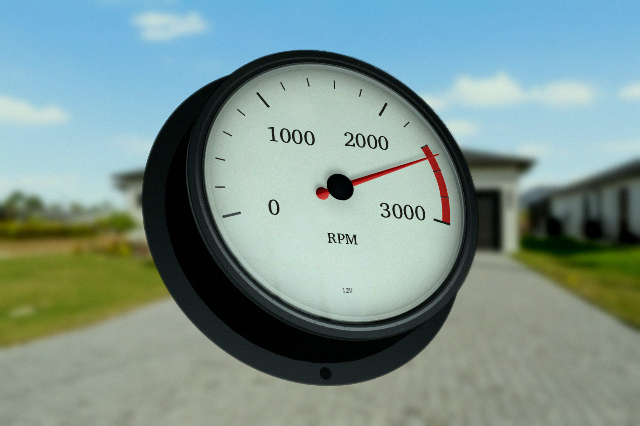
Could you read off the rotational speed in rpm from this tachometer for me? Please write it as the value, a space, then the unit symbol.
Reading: 2500 rpm
